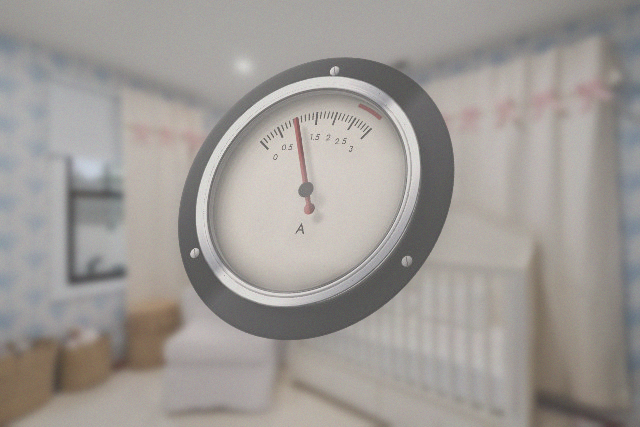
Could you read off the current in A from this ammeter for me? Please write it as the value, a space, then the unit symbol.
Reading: 1 A
